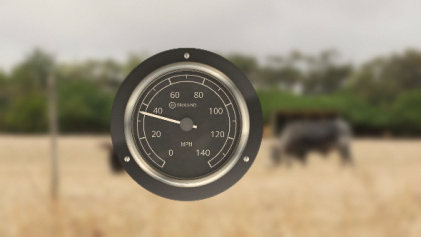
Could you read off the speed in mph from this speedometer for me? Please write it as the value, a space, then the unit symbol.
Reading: 35 mph
